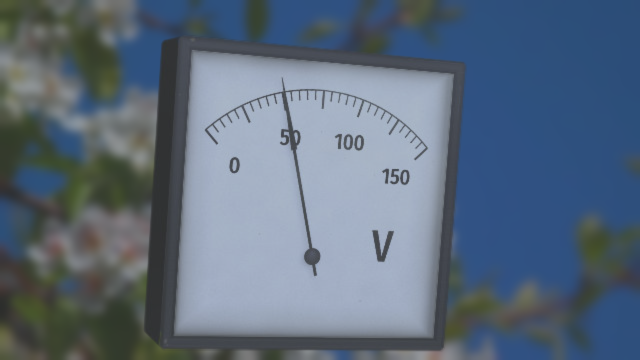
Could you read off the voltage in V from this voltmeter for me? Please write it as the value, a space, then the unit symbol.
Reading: 50 V
